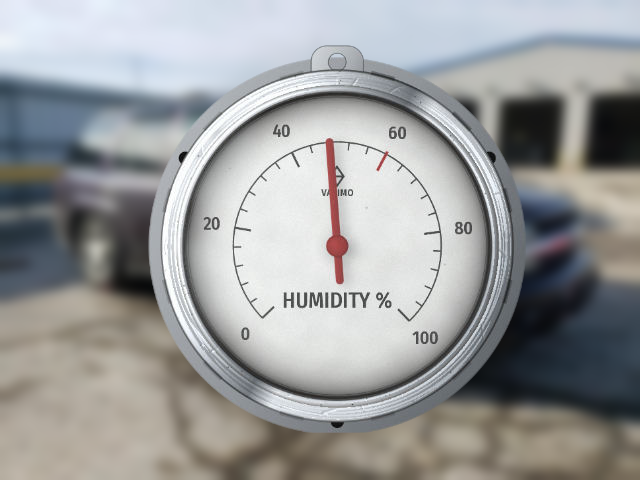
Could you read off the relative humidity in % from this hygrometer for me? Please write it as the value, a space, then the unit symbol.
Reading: 48 %
